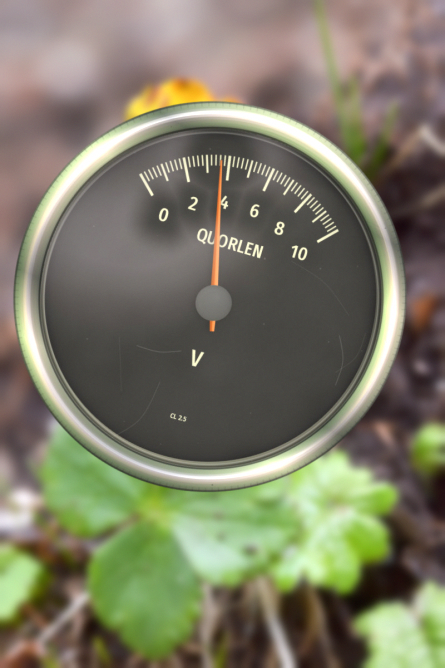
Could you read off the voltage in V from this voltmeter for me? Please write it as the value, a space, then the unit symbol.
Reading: 3.6 V
